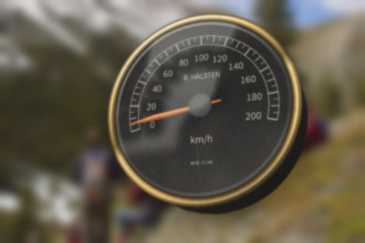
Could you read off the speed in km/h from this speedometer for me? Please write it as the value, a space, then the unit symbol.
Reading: 5 km/h
